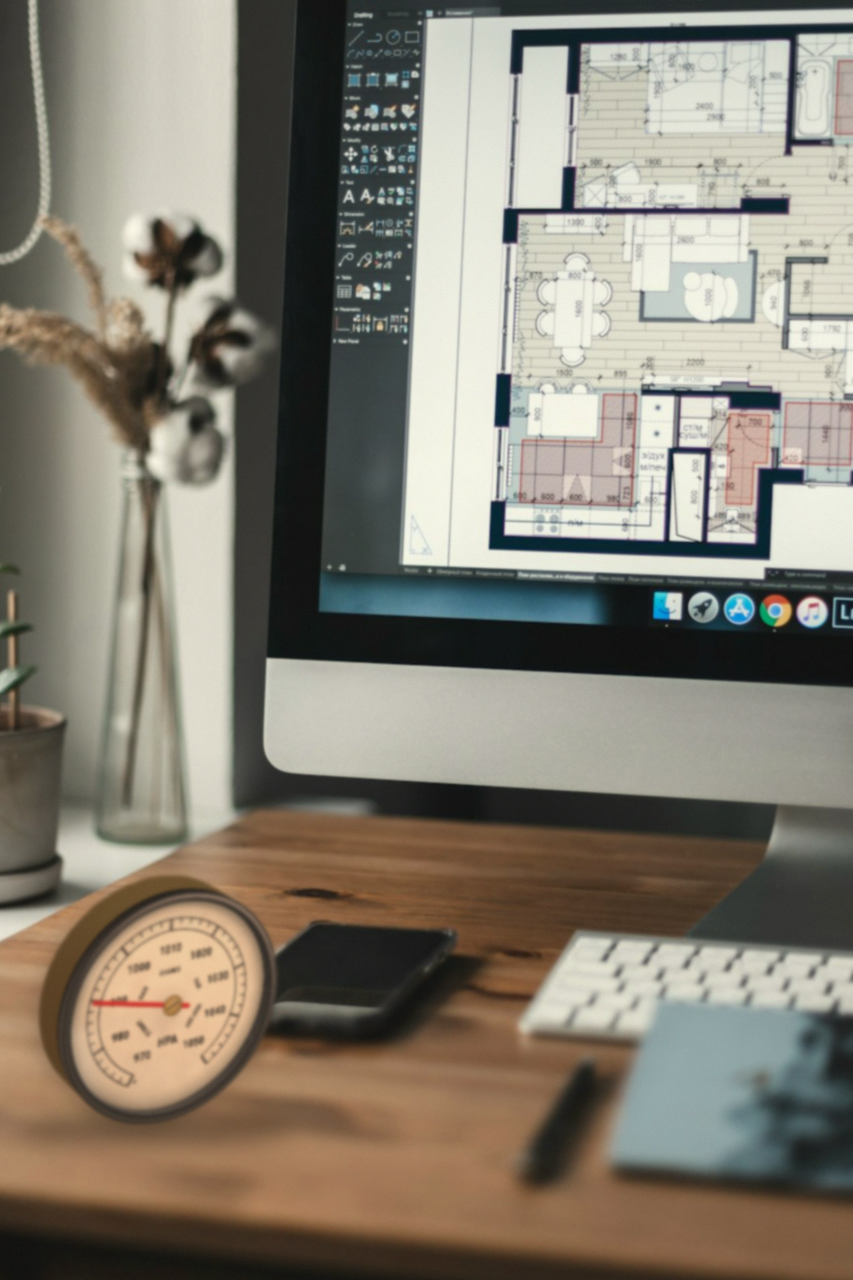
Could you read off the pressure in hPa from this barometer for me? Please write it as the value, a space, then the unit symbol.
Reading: 990 hPa
